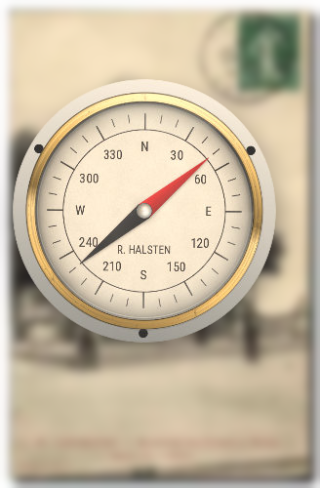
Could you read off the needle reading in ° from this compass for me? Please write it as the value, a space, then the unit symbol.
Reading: 50 °
